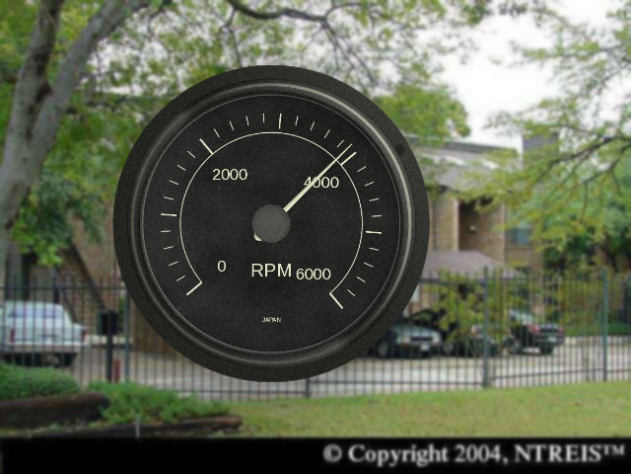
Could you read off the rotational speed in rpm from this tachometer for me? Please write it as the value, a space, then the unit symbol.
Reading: 3900 rpm
